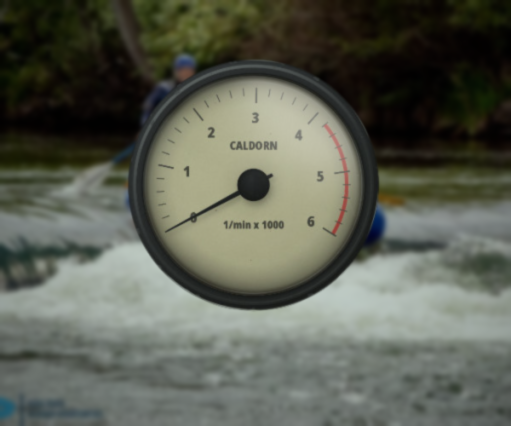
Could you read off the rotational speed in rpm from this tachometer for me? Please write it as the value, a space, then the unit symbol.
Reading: 0 rpm
